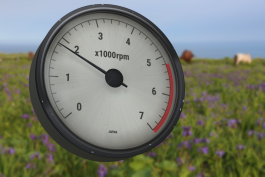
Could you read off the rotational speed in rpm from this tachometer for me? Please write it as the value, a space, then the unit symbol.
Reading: 1800 rpm
